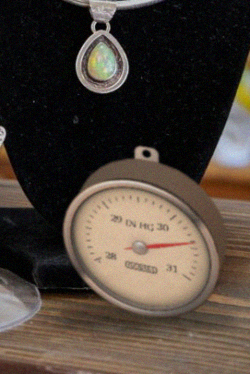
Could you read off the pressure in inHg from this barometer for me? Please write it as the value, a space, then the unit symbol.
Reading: 30.4 inHg
